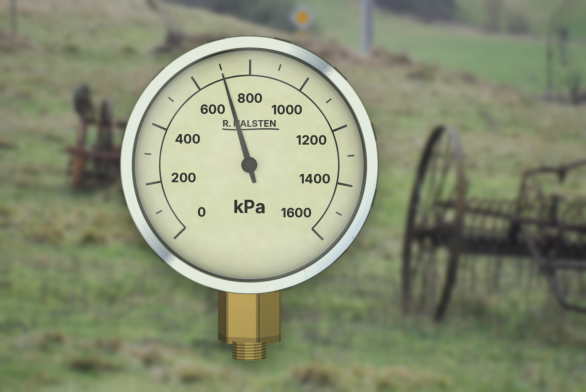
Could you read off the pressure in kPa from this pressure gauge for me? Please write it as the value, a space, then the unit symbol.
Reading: 700 kPa
